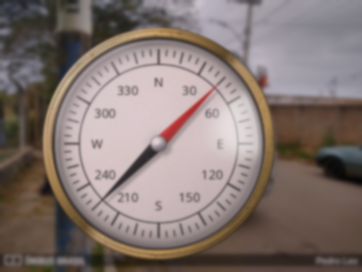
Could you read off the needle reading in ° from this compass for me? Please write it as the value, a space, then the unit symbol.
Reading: 45 °
